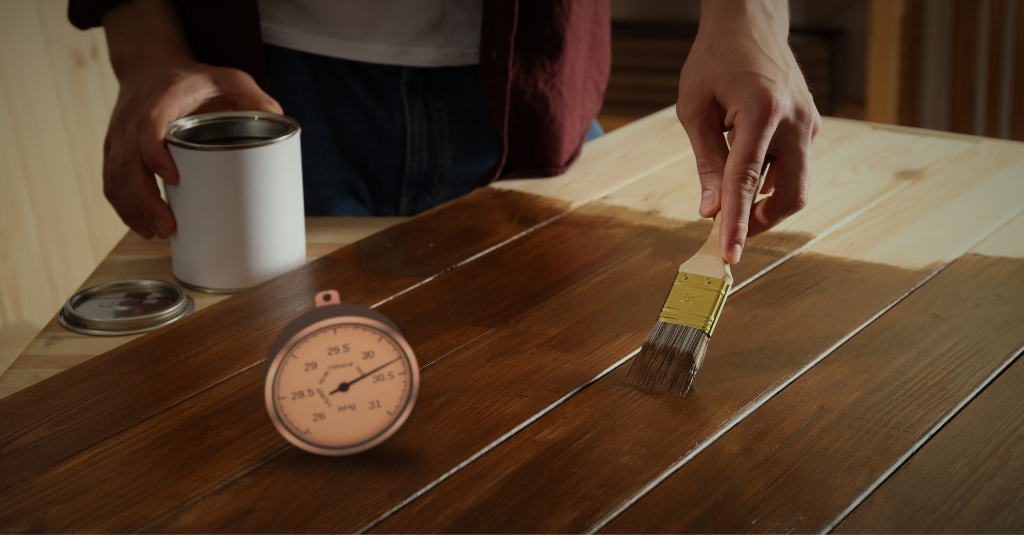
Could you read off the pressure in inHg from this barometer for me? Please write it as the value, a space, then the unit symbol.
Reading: 30.3 inHg
